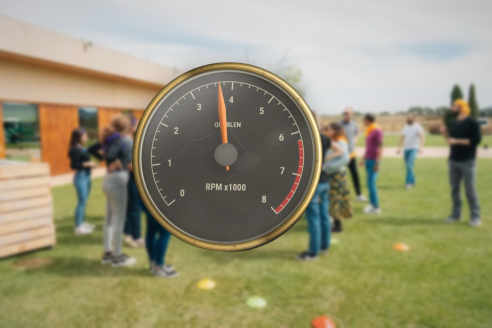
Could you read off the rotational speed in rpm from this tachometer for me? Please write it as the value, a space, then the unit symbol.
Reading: 3700 rpm
